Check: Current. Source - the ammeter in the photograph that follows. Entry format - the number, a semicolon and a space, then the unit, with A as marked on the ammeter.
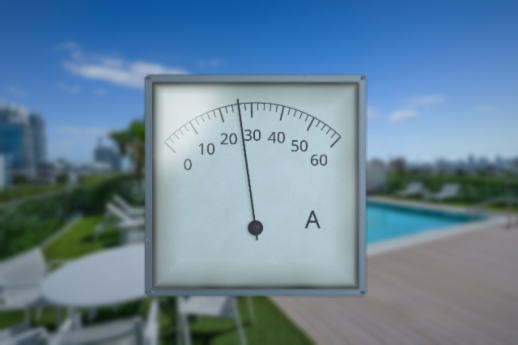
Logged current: 26; A
